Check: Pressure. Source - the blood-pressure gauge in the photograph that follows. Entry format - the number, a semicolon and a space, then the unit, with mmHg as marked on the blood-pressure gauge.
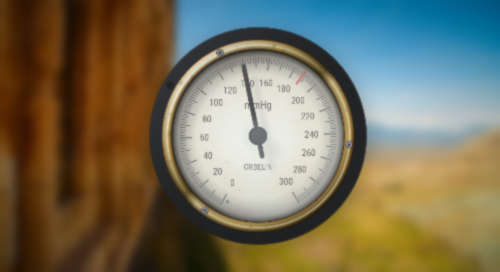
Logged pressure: 140; mmHg
